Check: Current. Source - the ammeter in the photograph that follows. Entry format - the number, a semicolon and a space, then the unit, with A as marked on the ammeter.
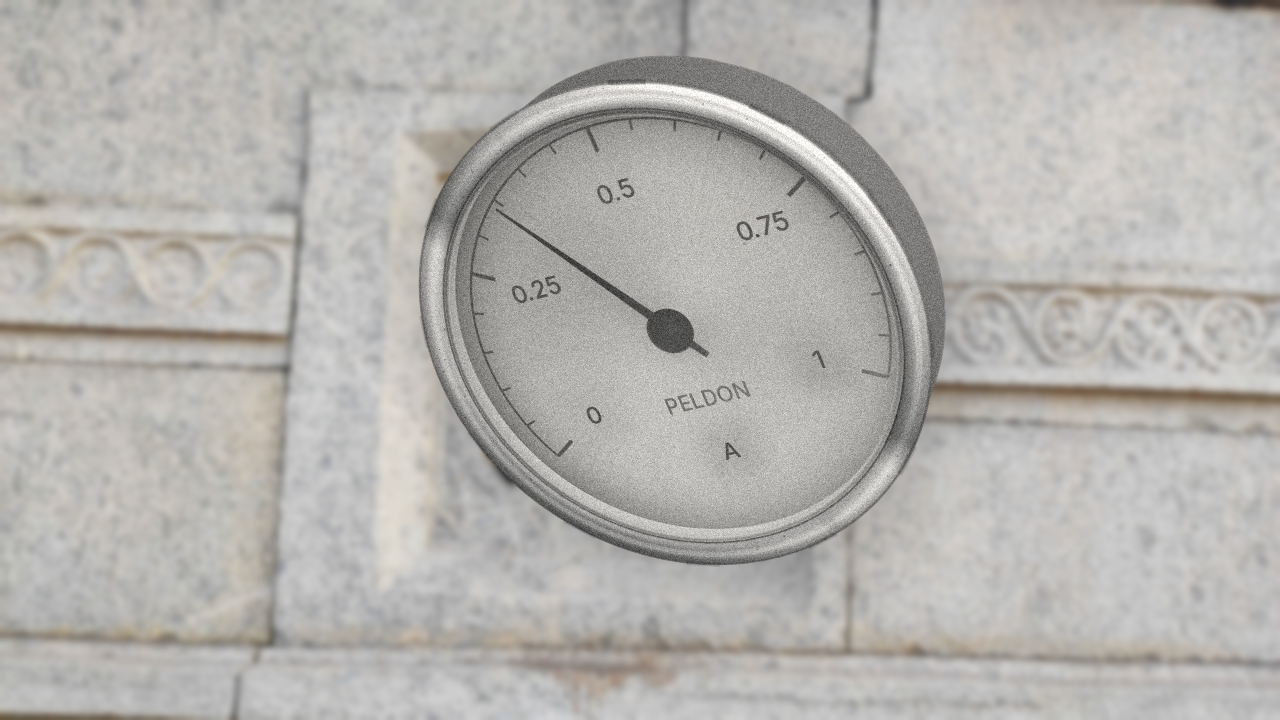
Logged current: 0.35; A
